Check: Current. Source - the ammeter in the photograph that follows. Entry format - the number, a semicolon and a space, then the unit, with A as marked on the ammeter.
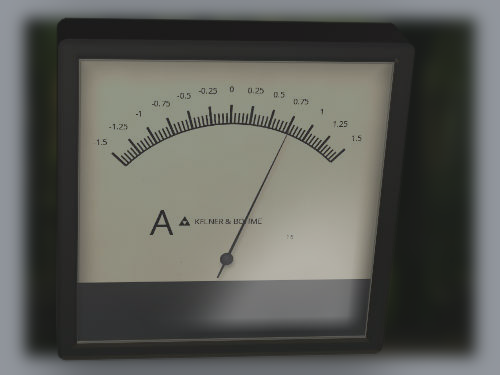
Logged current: 0.75; A
